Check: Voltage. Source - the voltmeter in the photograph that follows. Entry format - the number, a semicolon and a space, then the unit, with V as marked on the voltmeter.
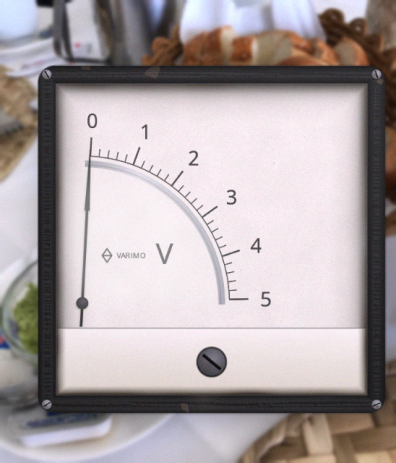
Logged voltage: 0; V
